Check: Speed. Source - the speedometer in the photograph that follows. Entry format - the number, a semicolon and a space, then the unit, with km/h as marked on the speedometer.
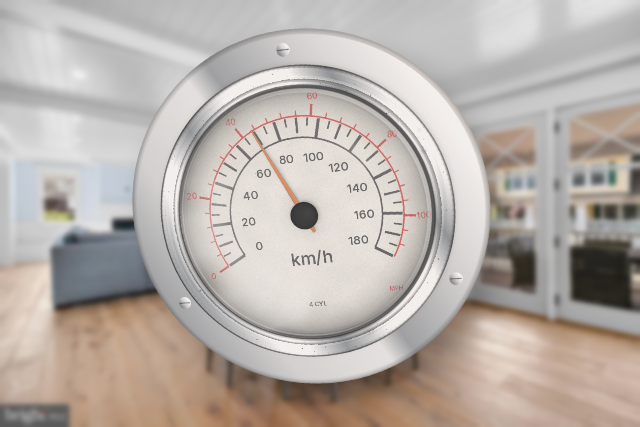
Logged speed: 70; km/h
